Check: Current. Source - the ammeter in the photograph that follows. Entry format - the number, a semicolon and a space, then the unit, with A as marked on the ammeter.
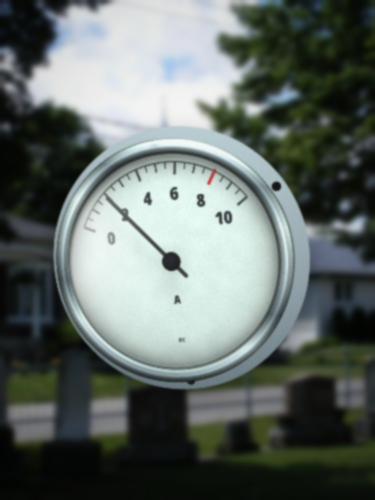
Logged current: 2; A
